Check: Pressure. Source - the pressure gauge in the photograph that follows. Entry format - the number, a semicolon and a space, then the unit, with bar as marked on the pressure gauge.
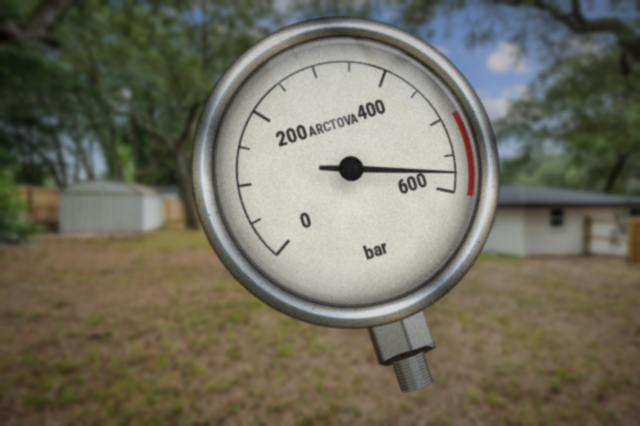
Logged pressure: 575; bar
